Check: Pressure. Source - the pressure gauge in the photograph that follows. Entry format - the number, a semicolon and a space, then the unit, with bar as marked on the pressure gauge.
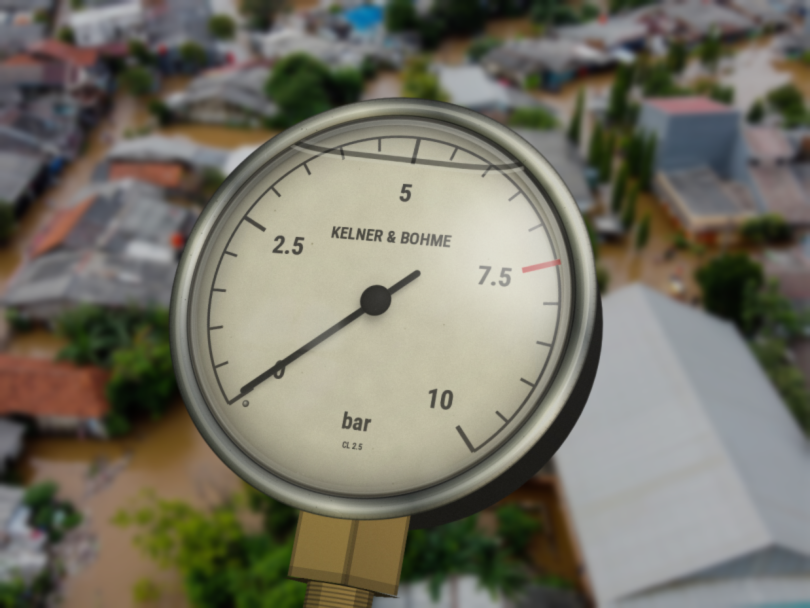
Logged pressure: 0; bar
